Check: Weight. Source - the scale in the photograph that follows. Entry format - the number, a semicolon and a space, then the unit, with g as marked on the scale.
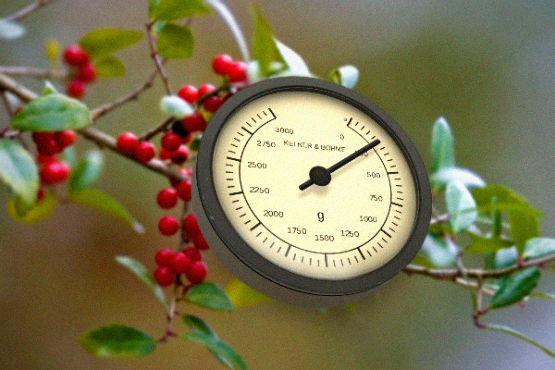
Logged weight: 250; g
